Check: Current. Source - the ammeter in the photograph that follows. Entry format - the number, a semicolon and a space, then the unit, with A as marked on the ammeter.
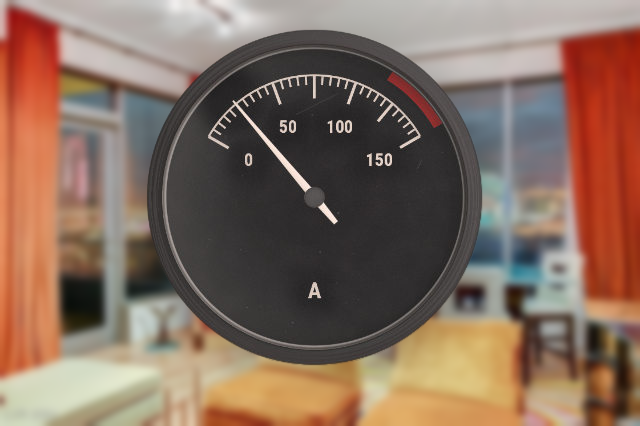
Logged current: 25; A
